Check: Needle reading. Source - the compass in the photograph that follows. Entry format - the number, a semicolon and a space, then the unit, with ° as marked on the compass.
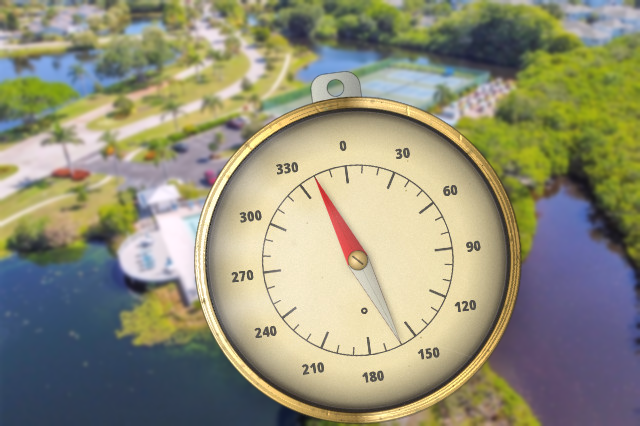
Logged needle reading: 340; °
